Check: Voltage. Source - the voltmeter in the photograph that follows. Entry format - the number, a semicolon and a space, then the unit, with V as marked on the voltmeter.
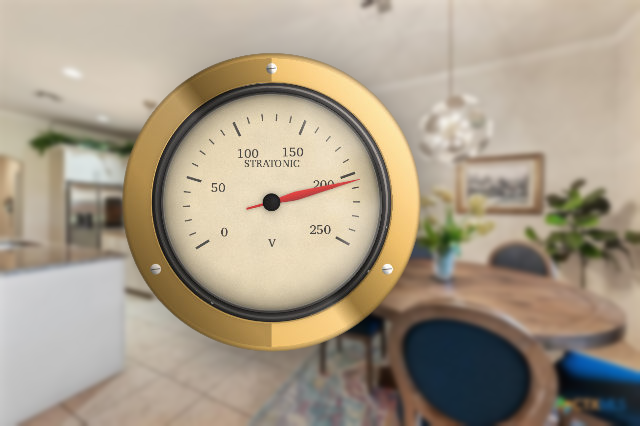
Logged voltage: 205; V
